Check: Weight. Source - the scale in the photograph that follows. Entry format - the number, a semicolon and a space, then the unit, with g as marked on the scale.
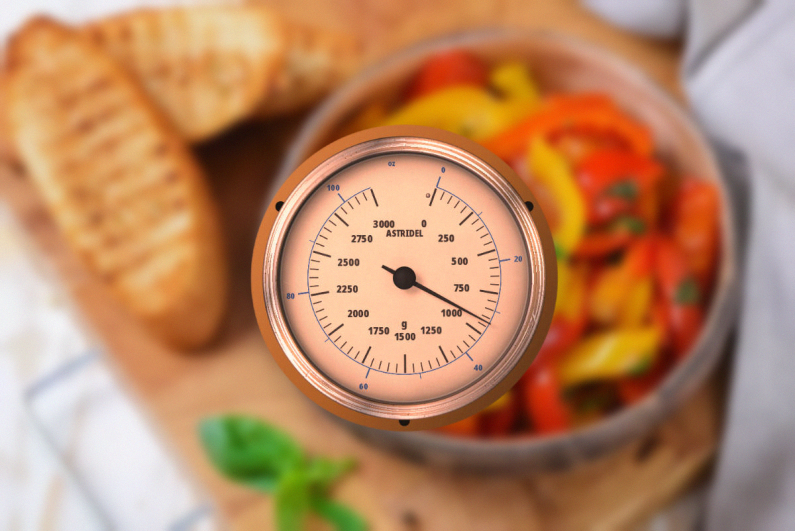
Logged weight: 925; g
